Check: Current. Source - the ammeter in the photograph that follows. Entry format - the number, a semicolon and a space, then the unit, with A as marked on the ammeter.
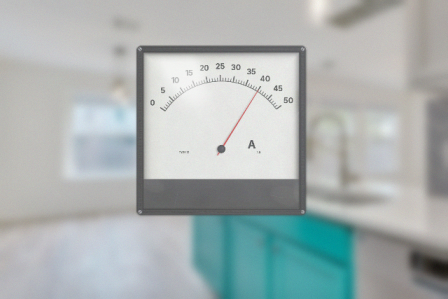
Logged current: 40; A
